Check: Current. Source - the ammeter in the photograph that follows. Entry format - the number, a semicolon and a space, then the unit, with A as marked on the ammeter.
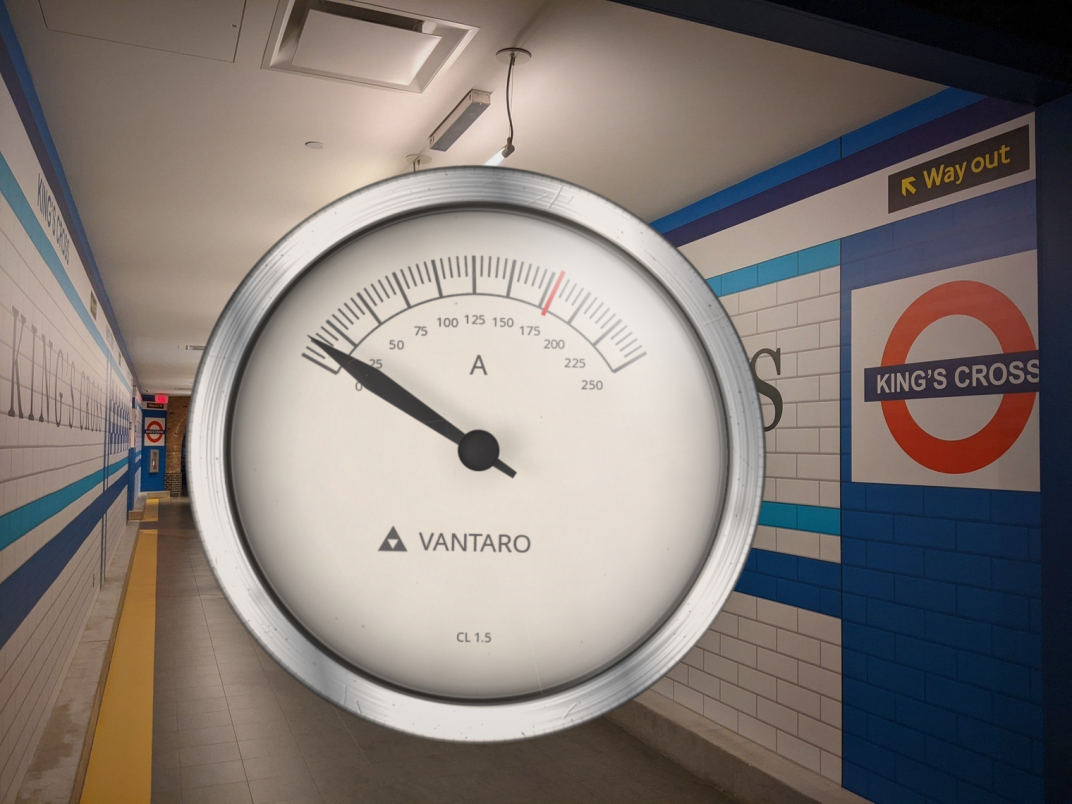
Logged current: 10; A
